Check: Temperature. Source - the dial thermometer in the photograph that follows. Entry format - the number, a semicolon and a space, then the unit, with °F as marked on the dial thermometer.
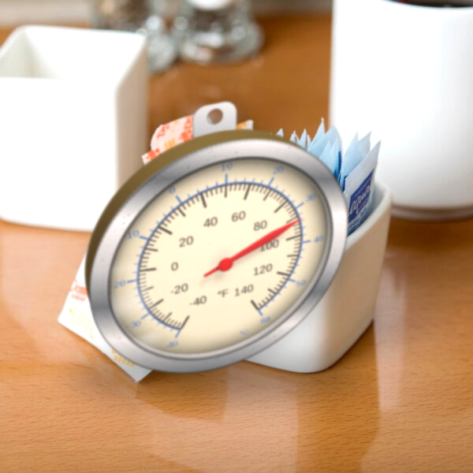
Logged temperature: 90; °F
